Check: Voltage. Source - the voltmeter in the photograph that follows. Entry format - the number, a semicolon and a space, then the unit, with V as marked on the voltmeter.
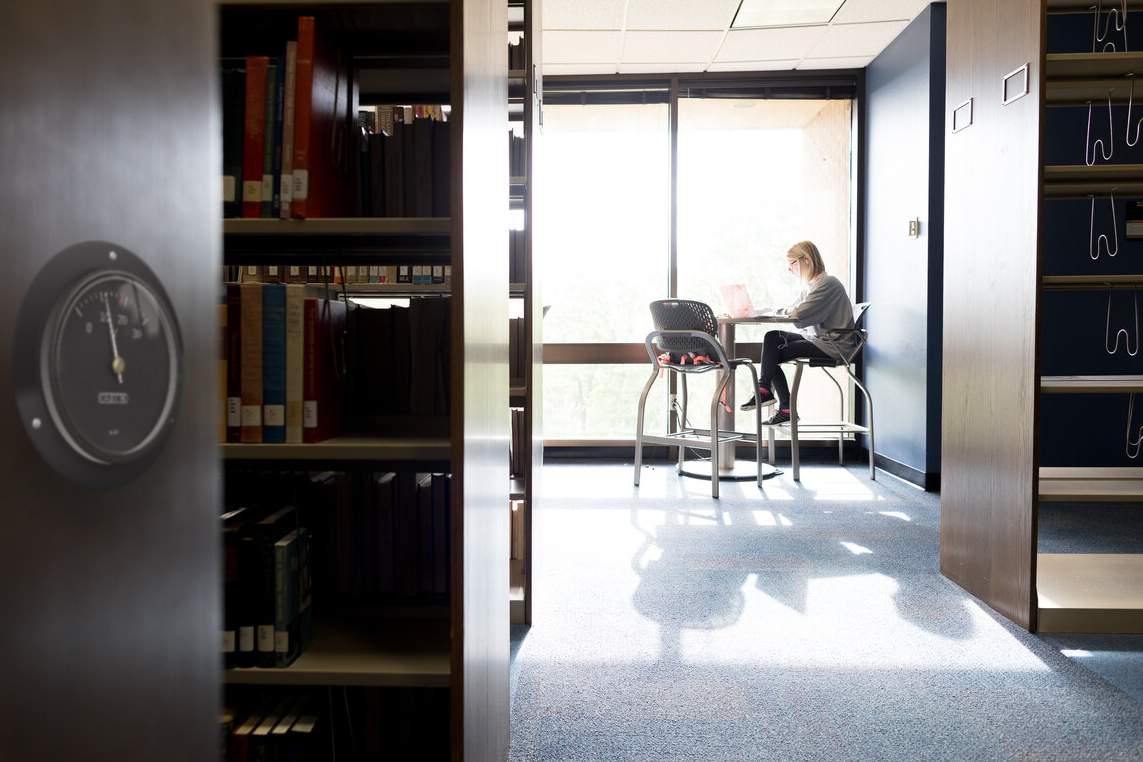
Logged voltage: 10; V
